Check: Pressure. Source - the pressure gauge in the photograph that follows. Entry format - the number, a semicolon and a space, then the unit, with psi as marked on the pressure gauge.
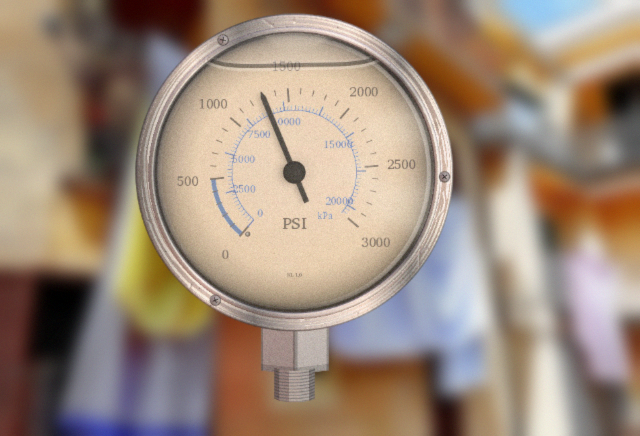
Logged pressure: 1300; psi
